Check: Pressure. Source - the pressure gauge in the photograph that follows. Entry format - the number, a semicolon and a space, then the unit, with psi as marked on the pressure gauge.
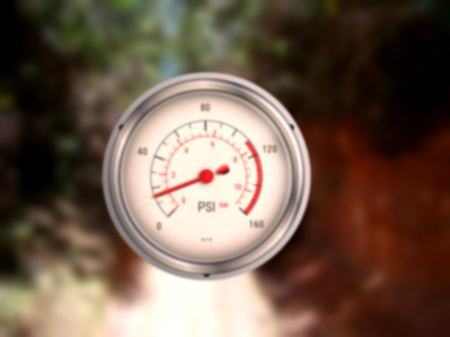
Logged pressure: 15; psi
